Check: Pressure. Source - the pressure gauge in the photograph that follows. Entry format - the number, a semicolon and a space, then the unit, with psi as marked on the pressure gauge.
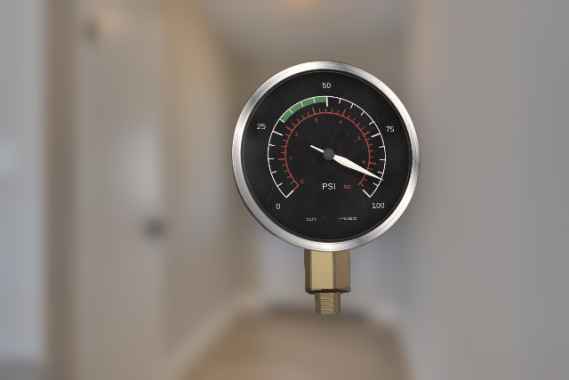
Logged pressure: 92.5; psi
